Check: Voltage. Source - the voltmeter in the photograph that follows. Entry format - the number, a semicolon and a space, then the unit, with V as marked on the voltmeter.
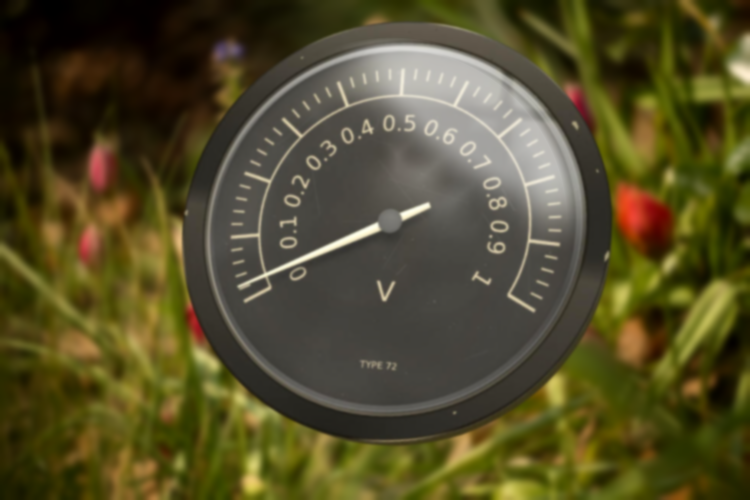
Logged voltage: 0.02; V
